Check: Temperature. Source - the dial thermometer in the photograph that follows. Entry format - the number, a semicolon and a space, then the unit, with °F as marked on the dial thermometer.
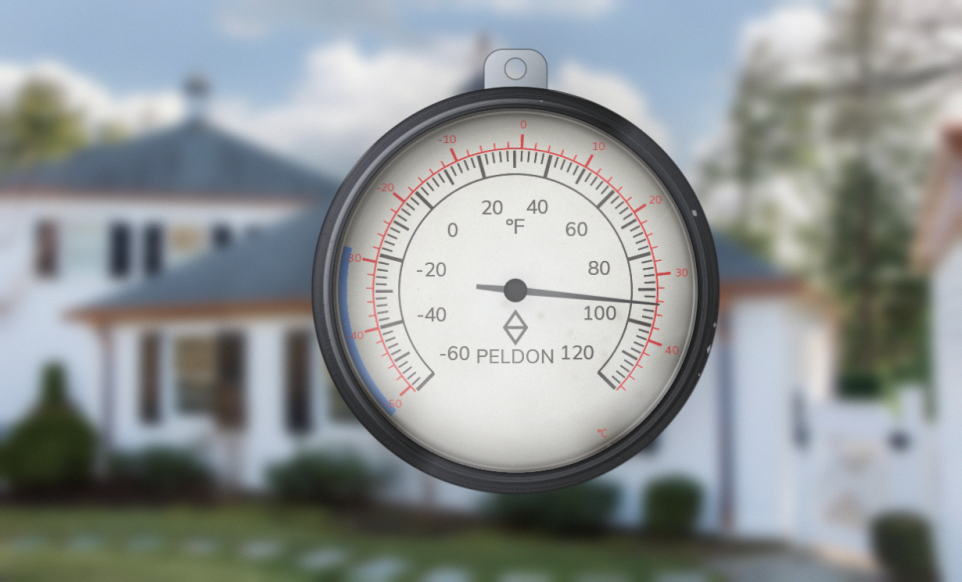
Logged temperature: 94; °F
